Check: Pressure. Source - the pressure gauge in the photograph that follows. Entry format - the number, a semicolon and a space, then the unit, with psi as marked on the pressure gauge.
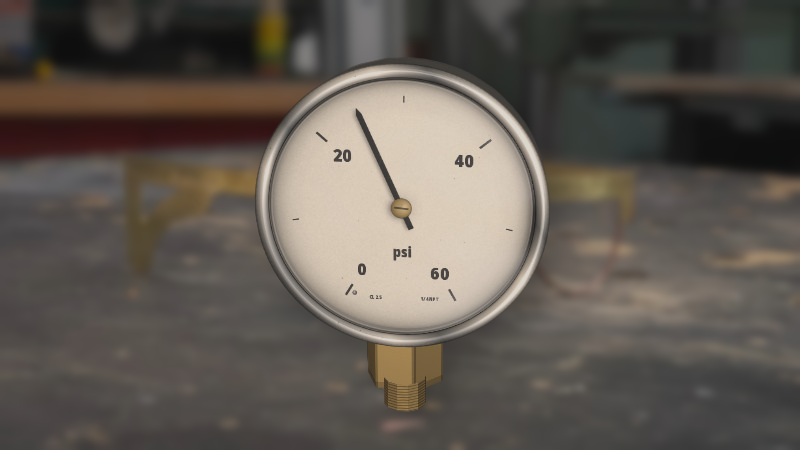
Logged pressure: 25; psi
